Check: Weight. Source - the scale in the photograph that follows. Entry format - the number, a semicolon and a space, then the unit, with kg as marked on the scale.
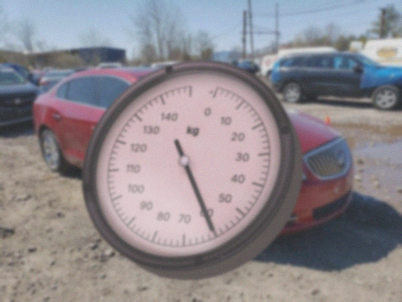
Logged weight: 60; kg
